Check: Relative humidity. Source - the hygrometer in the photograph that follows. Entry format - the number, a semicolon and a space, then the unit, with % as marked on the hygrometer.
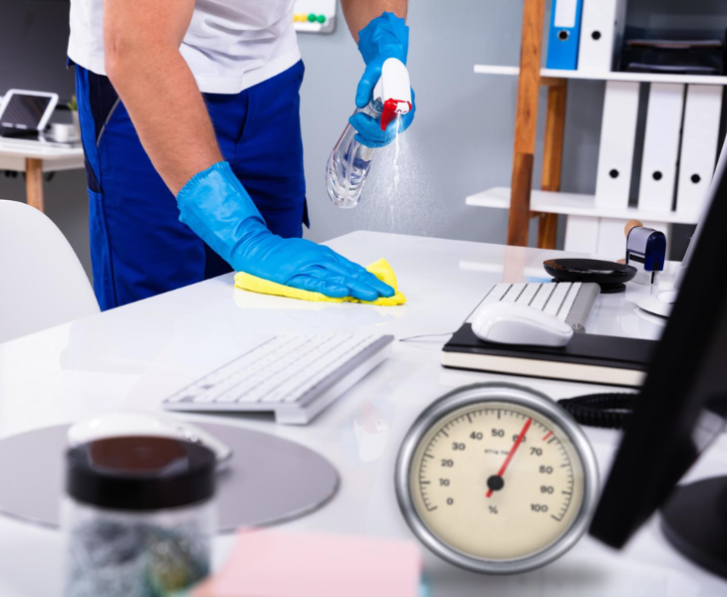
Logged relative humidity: 60; %
